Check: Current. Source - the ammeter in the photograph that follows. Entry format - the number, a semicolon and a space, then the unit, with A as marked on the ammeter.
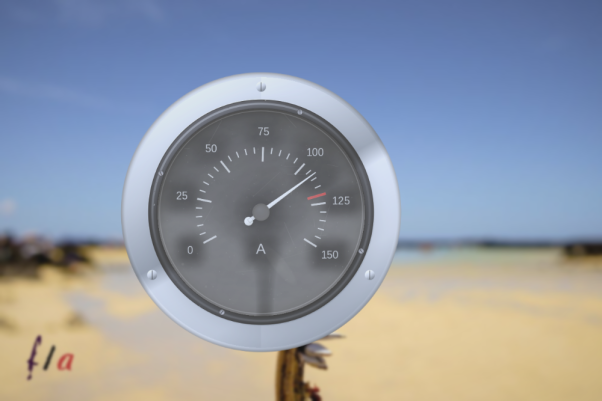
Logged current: 107.5; A
